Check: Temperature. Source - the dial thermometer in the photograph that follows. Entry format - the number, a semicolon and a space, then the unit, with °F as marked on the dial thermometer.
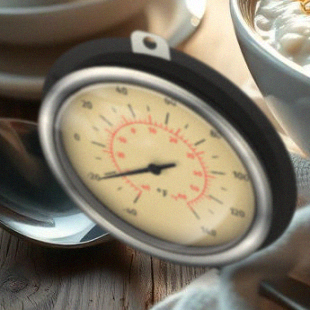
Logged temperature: -20; °F
